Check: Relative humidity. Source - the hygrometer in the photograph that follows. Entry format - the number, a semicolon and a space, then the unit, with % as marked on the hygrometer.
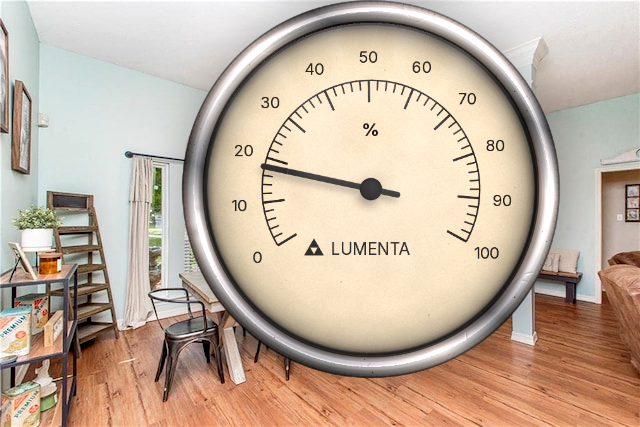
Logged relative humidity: 18; %
